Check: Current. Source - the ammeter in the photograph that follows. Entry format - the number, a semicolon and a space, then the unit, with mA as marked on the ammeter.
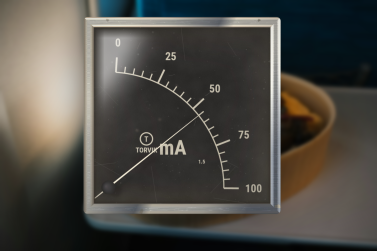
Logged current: 55; mA
